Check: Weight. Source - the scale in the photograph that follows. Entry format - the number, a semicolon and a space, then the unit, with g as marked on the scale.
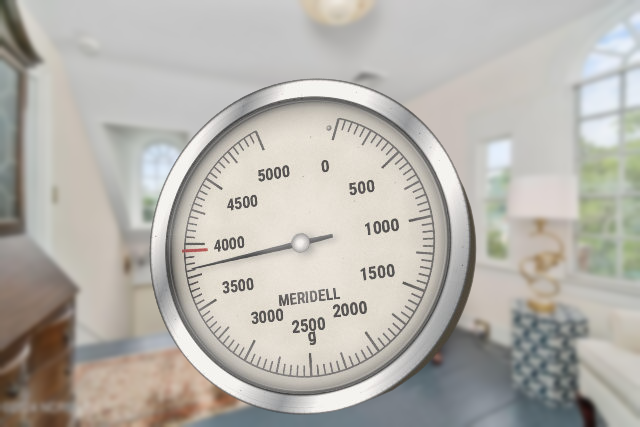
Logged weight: 3800; g
